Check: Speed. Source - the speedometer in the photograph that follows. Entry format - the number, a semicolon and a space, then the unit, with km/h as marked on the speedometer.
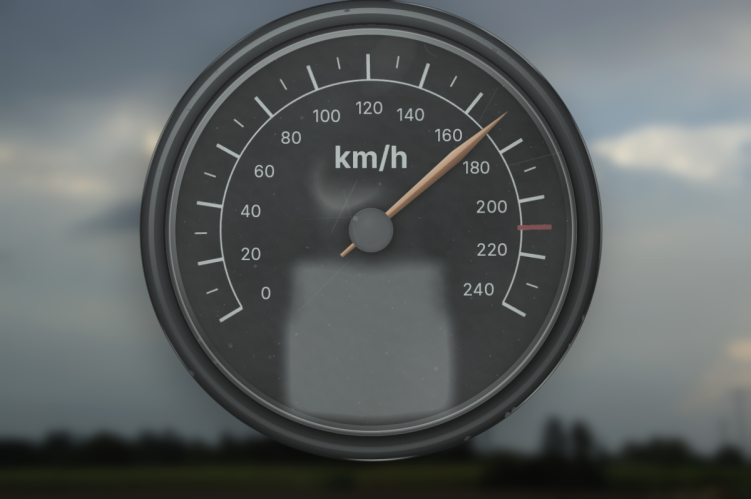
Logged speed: 170; km/h
